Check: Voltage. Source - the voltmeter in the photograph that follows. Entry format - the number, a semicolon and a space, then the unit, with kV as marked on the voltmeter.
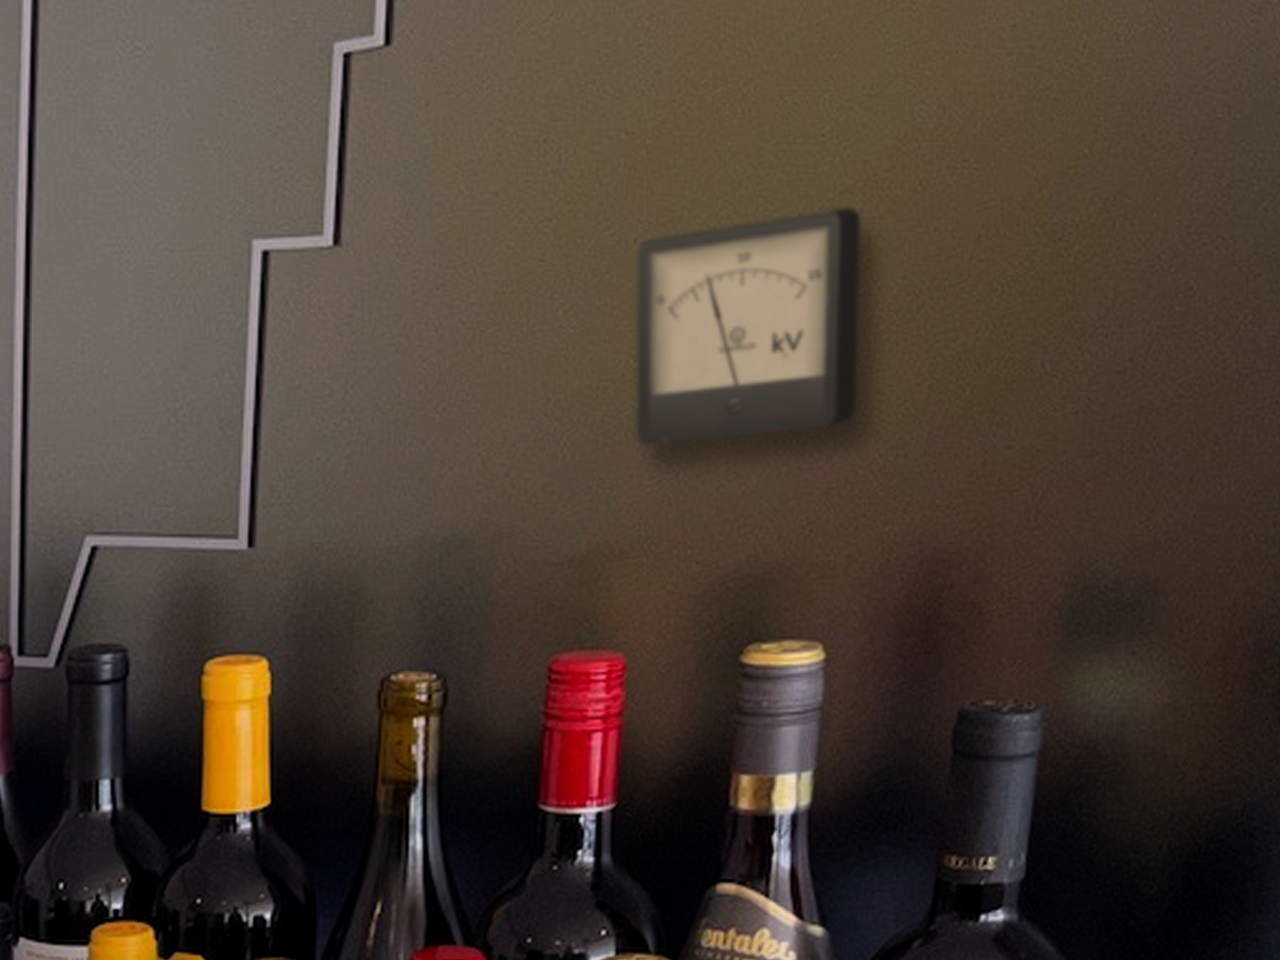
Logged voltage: 7; kV
